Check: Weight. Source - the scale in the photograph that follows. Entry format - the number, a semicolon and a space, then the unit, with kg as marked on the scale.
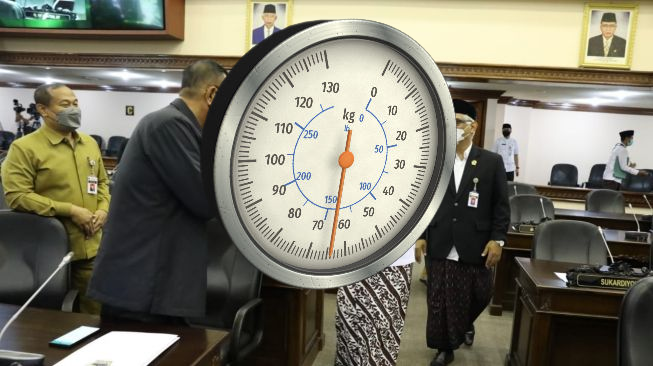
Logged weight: 65; kg
